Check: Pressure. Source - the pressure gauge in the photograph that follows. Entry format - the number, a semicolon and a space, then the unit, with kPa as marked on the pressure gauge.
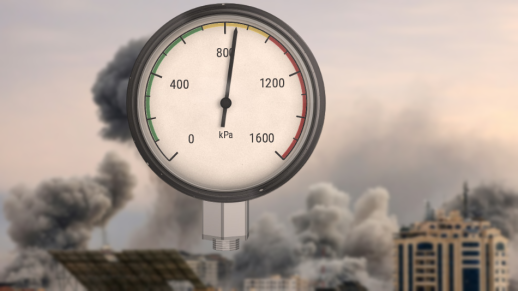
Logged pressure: 850; kPa
